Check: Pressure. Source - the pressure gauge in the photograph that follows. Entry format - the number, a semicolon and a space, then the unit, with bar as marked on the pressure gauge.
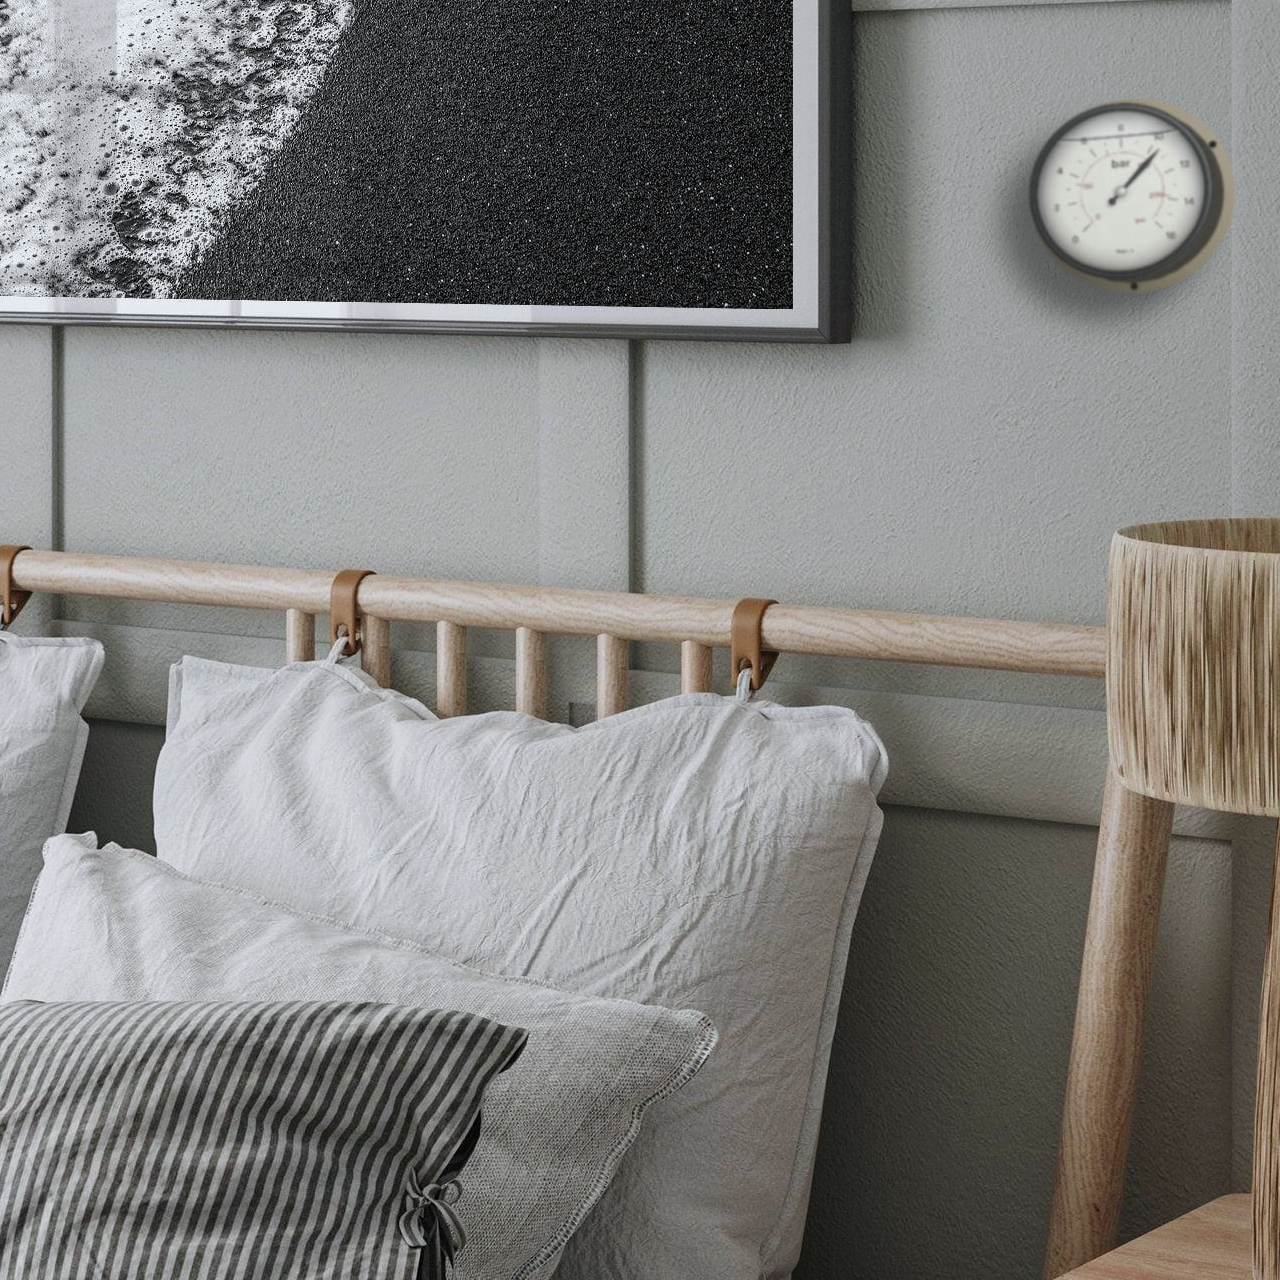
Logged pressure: 10.5; bar
